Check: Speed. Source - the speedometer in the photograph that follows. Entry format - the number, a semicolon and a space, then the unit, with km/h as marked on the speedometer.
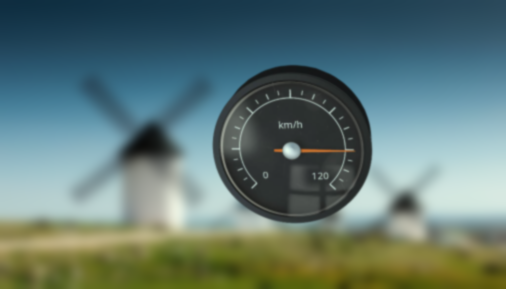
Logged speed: 100; km/h
